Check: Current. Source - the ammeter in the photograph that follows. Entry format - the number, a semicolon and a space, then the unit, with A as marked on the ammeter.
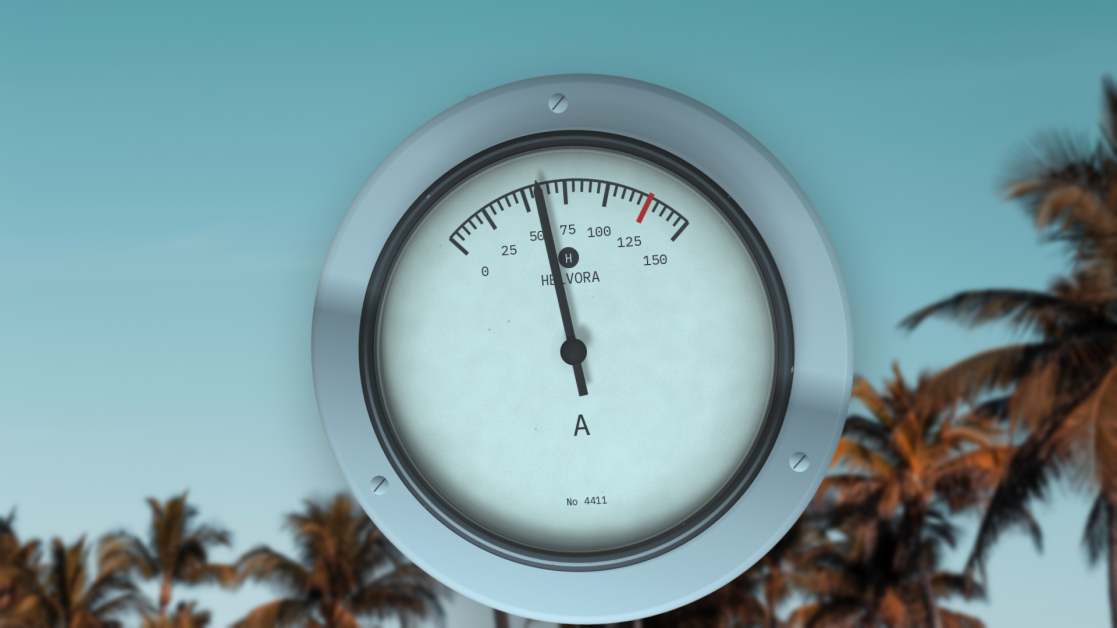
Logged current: 60; A
